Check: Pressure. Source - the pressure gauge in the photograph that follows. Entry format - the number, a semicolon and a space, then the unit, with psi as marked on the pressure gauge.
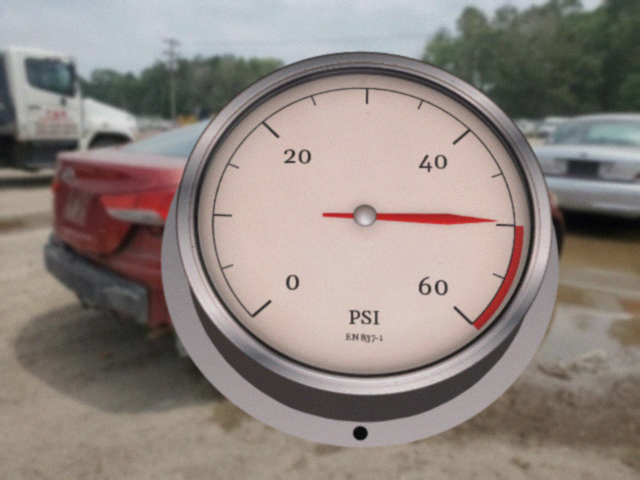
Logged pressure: 50; psi
